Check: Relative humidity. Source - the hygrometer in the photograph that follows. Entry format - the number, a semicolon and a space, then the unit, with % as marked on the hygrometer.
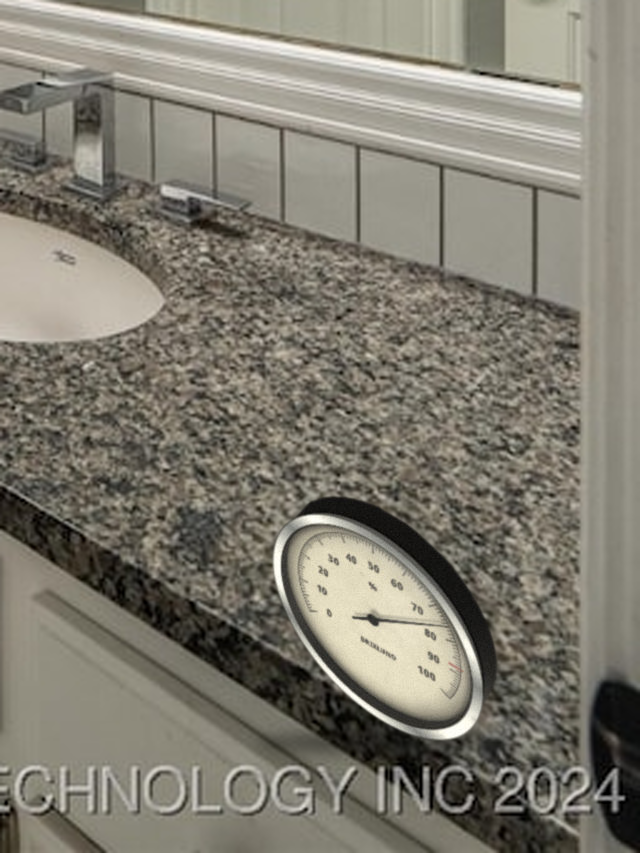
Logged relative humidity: 75; %
